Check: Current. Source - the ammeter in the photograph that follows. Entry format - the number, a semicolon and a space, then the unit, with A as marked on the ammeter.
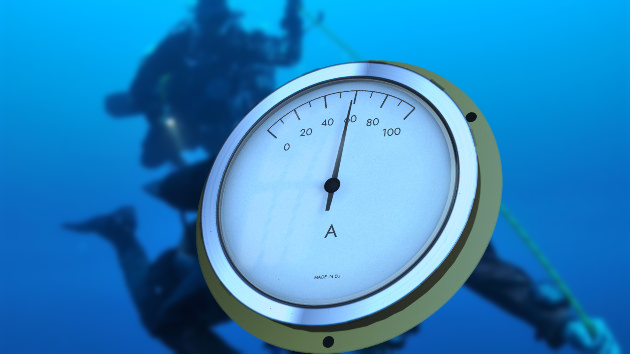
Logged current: 60; A
